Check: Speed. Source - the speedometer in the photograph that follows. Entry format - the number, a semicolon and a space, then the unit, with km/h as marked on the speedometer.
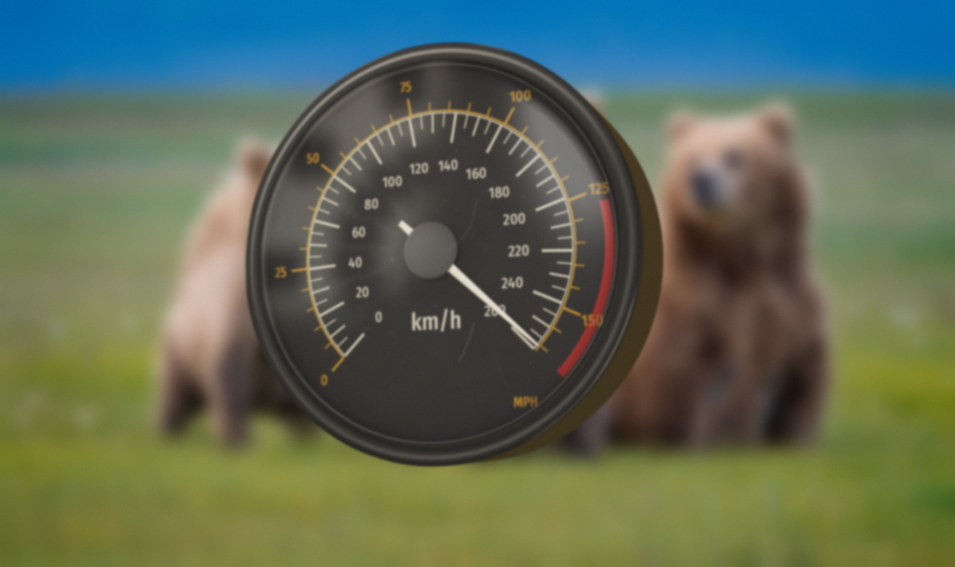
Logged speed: 257.5; km/h
